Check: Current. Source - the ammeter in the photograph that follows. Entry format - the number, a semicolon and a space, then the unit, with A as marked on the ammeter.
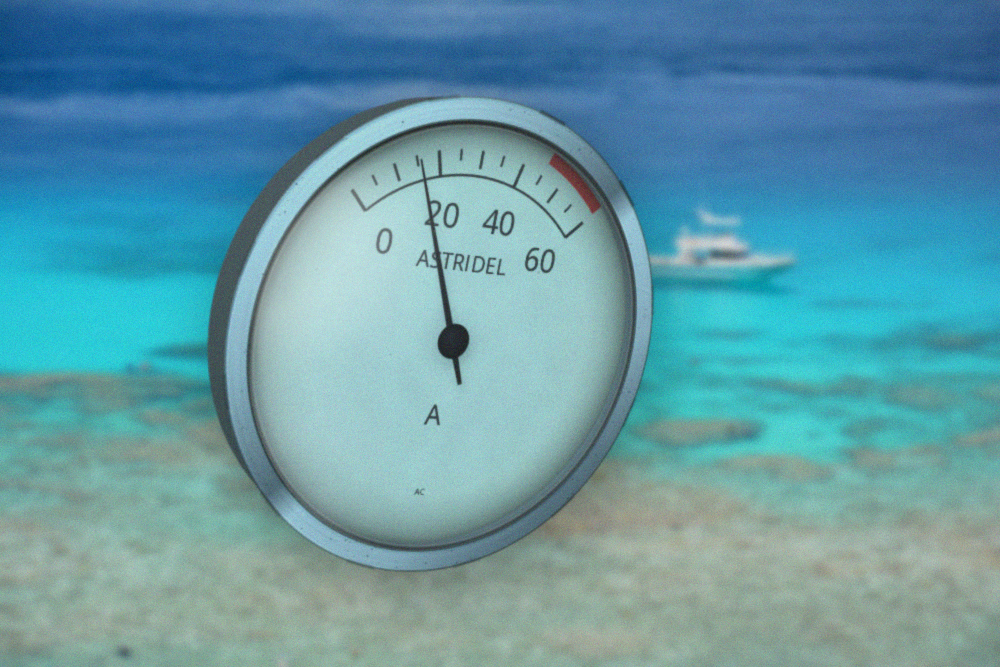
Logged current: 15; A
